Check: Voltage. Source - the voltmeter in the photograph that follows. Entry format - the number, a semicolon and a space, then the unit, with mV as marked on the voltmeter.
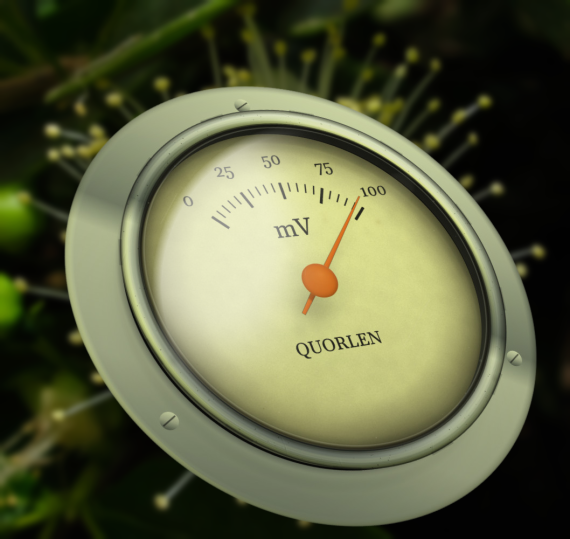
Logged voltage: 95; mV
